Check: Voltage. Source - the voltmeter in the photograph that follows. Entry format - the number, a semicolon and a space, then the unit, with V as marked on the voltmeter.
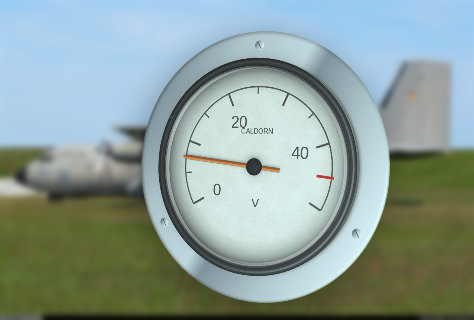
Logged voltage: 7.5; V
